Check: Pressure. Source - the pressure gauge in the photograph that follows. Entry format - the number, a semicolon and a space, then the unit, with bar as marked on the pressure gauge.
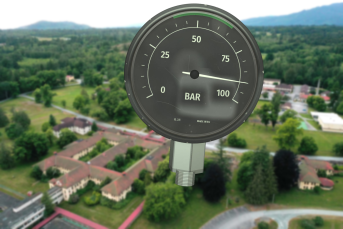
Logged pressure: 90; bar
